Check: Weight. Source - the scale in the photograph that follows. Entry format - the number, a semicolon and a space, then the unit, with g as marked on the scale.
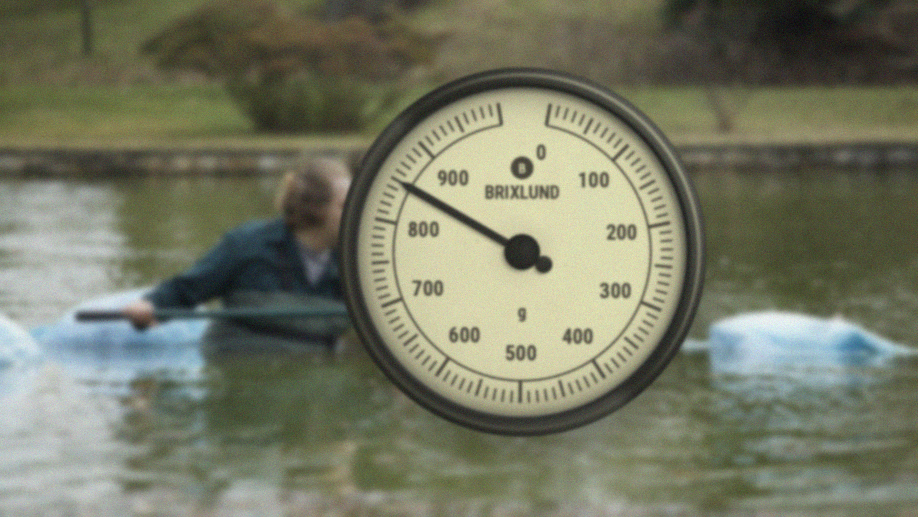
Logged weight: 850; g
